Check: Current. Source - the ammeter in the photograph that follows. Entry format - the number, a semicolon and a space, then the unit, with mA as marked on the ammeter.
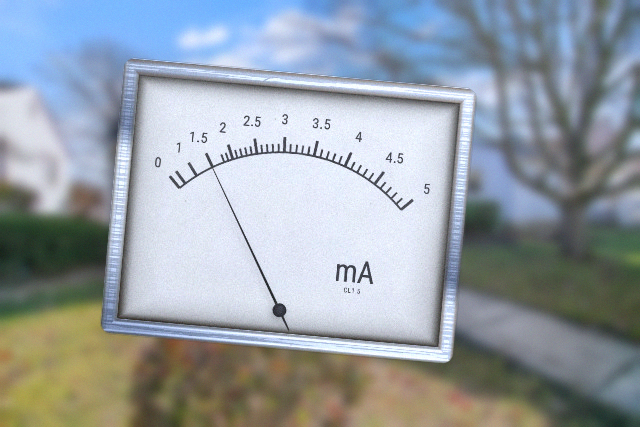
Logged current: 1.5; mA
